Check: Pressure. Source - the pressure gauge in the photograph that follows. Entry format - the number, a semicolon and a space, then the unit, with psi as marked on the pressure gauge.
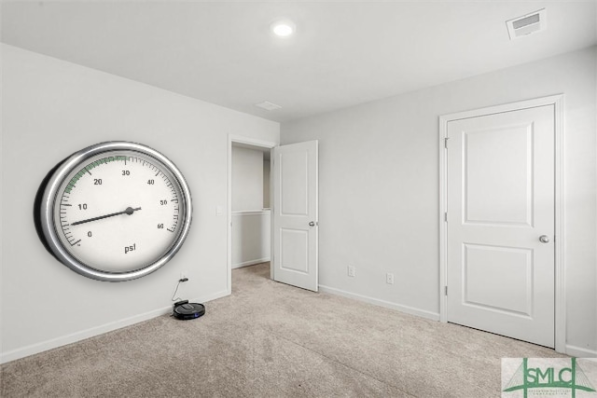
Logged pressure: 5; psi
